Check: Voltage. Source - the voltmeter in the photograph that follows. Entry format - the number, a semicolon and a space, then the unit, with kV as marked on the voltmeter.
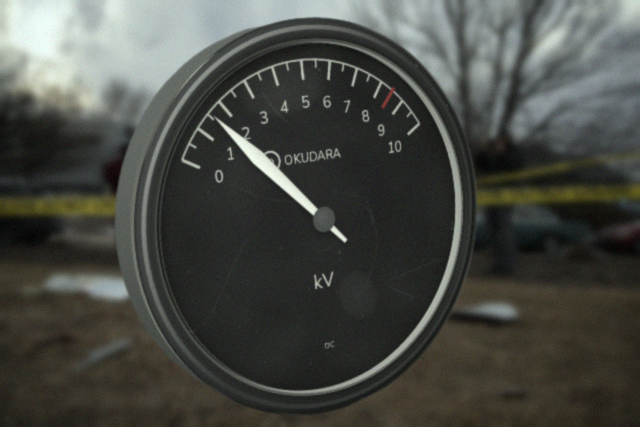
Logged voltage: 1.5; kV
